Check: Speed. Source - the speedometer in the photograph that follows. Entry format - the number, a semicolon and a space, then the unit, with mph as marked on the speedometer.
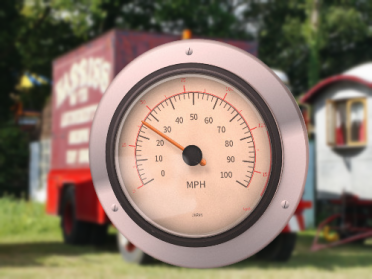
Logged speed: 26; mph
